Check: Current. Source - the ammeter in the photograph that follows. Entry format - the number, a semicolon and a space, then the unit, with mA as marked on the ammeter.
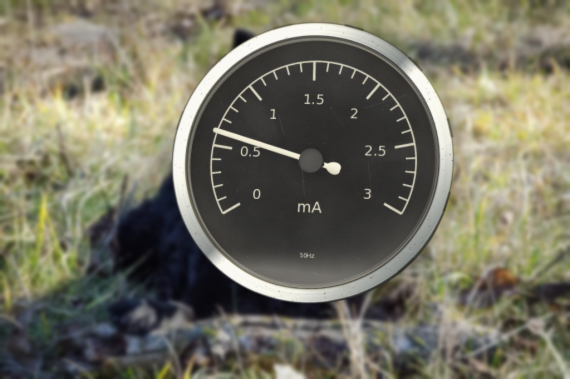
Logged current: 0.6; mA
